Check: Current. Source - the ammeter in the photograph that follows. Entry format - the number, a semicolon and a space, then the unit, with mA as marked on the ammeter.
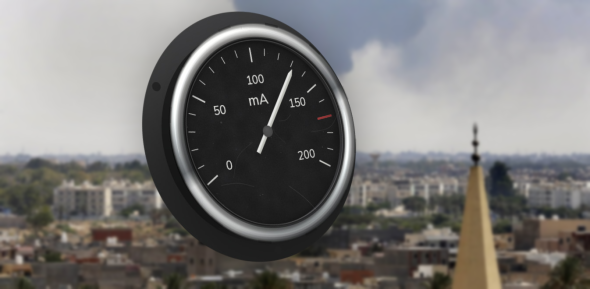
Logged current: 130; mA
